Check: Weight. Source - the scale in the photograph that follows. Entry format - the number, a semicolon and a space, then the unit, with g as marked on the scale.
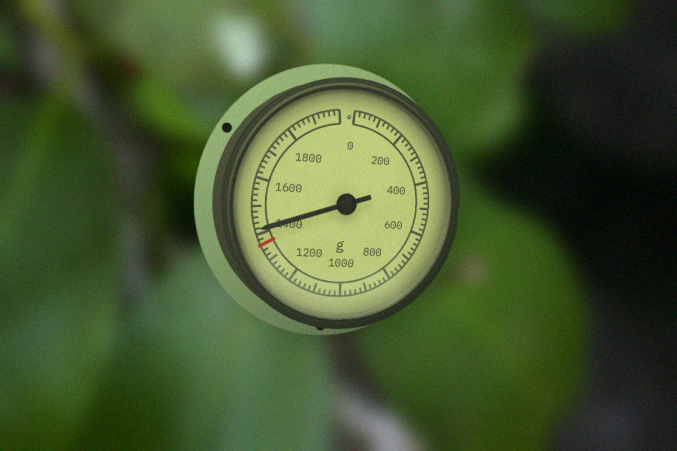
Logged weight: 1420; g
